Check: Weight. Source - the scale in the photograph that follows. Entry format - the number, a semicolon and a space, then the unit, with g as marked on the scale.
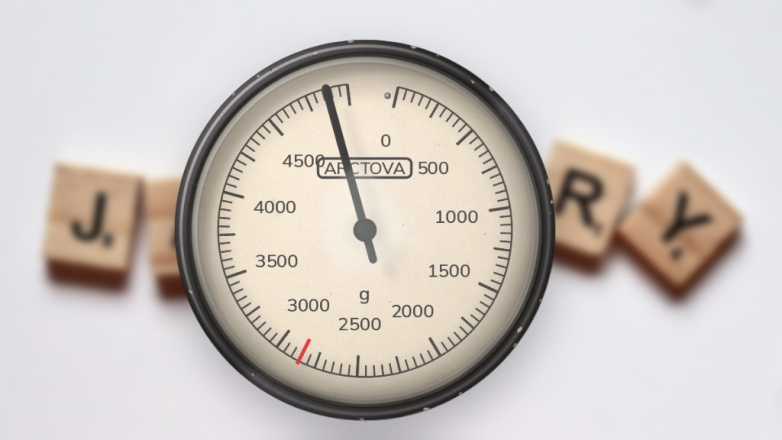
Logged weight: 4875; g
